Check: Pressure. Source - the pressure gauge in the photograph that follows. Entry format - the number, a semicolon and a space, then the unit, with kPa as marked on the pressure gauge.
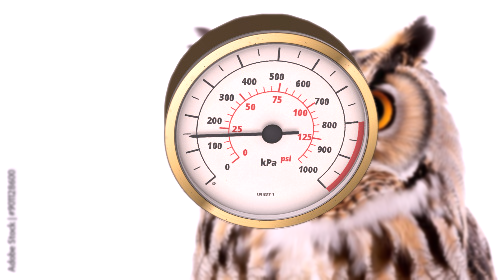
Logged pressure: 150; kPa
